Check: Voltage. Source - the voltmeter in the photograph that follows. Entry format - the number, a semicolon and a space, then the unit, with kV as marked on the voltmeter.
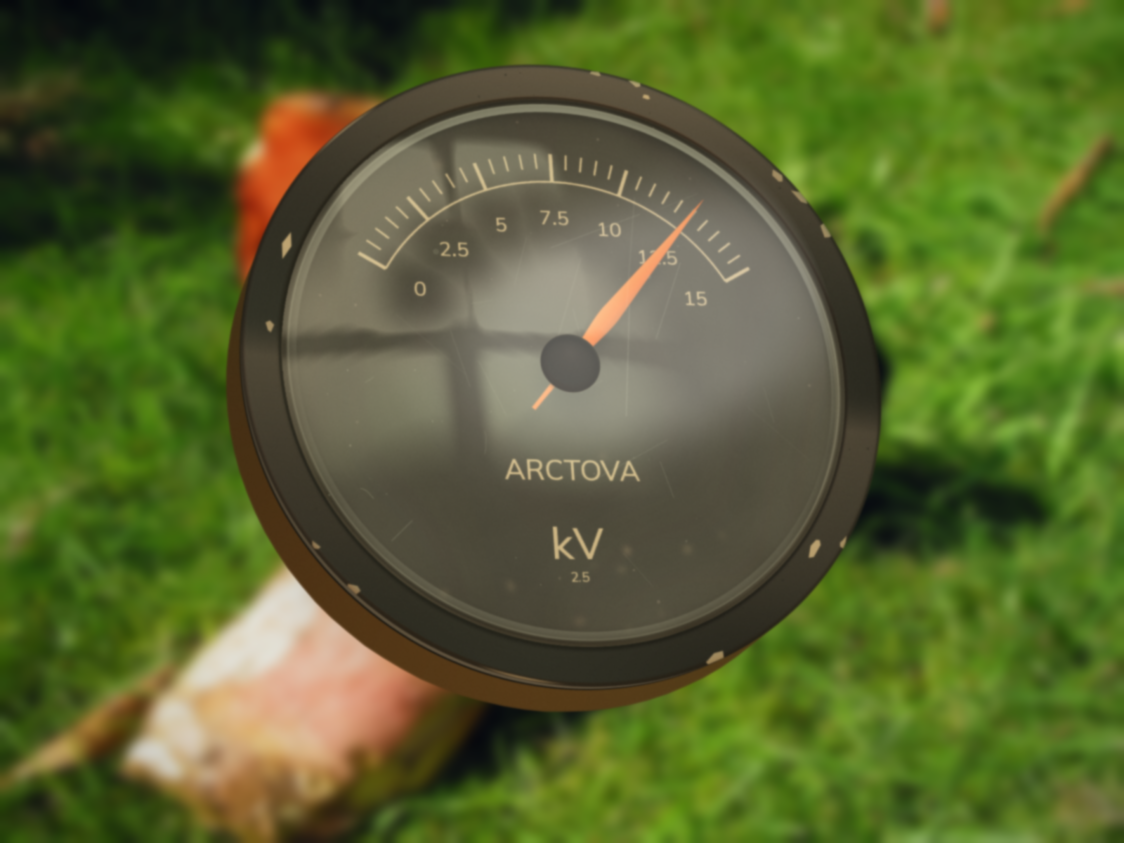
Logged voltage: 12.5; kV
